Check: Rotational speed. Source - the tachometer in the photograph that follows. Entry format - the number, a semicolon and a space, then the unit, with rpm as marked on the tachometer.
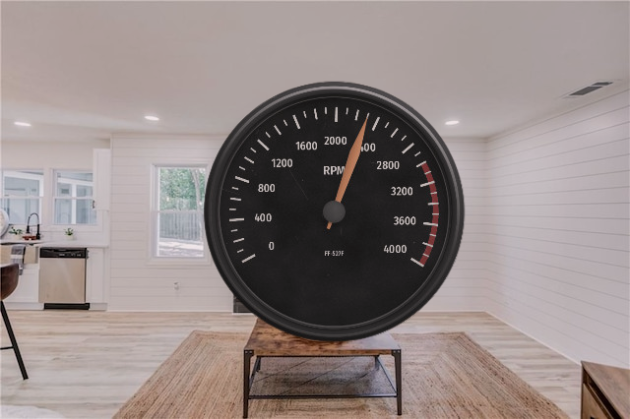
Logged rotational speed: 2300; rpm
